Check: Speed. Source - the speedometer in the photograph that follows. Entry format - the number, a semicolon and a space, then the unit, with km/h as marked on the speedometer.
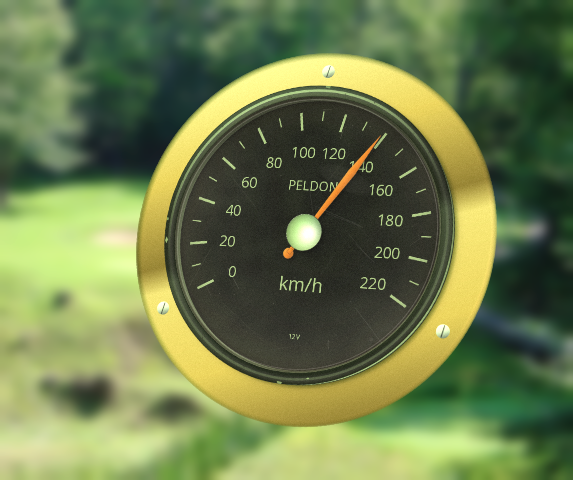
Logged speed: 140; km/h
